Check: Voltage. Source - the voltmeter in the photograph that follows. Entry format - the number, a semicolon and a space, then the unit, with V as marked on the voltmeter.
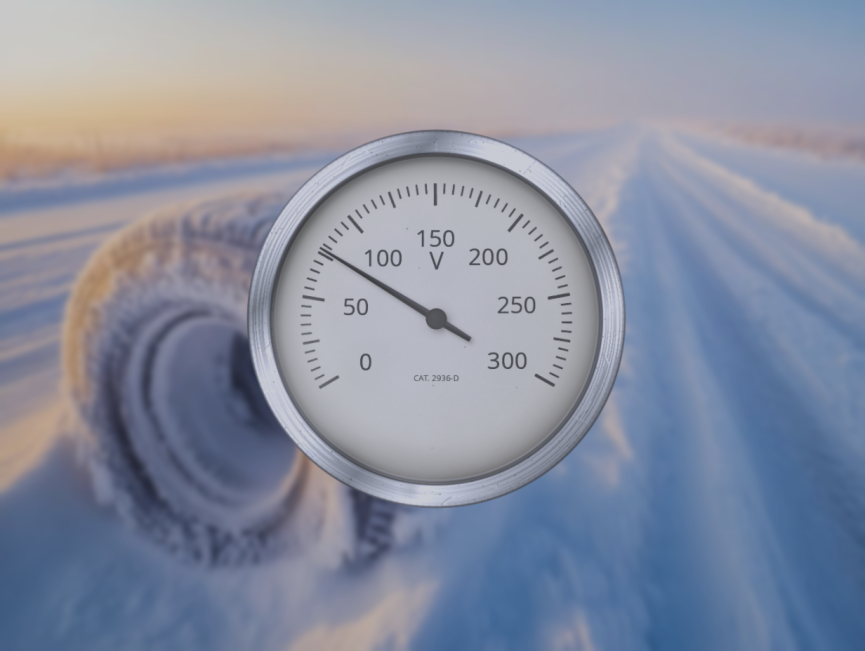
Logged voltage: 77.5; V
